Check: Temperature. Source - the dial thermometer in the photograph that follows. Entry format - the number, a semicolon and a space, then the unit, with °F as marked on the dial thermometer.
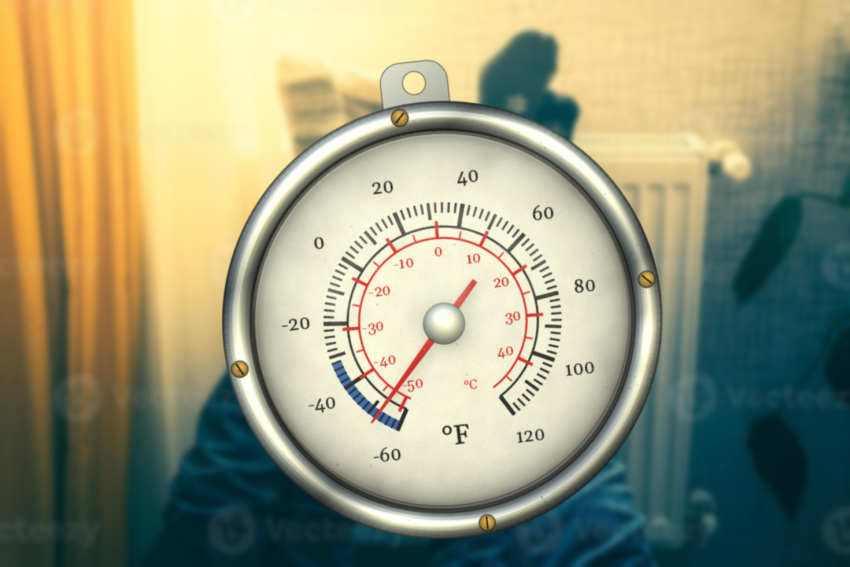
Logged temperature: -52; °F
